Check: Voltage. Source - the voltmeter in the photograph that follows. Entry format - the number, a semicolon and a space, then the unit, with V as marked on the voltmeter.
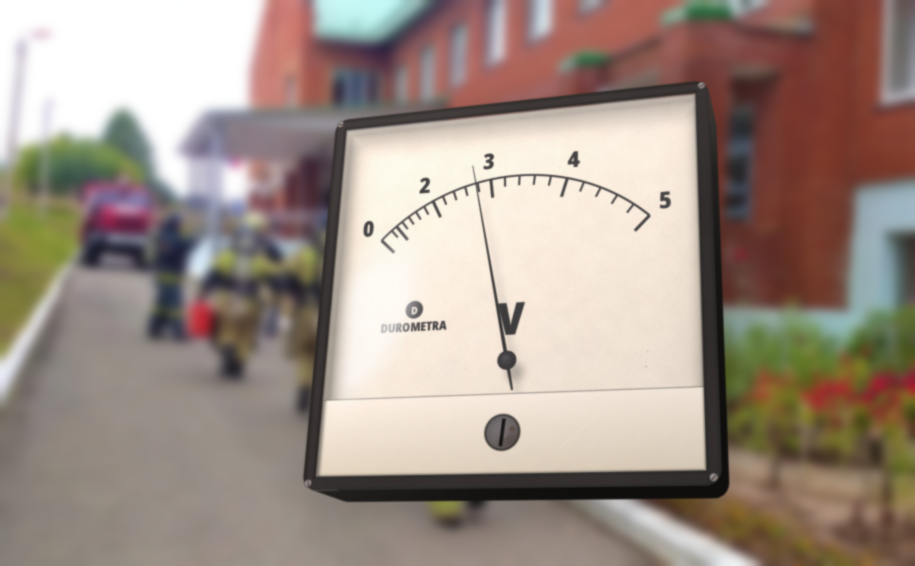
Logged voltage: 2.8; V
